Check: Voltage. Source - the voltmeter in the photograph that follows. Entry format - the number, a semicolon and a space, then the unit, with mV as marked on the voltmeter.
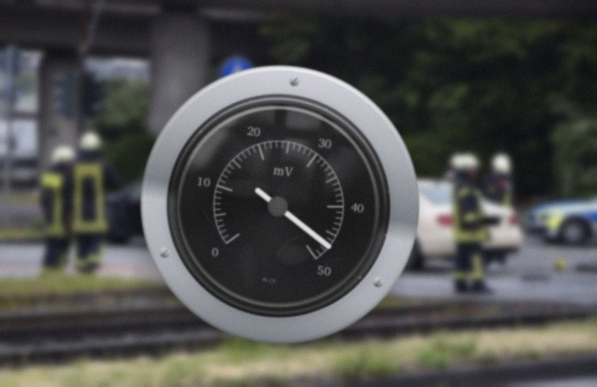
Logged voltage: 47; mV
